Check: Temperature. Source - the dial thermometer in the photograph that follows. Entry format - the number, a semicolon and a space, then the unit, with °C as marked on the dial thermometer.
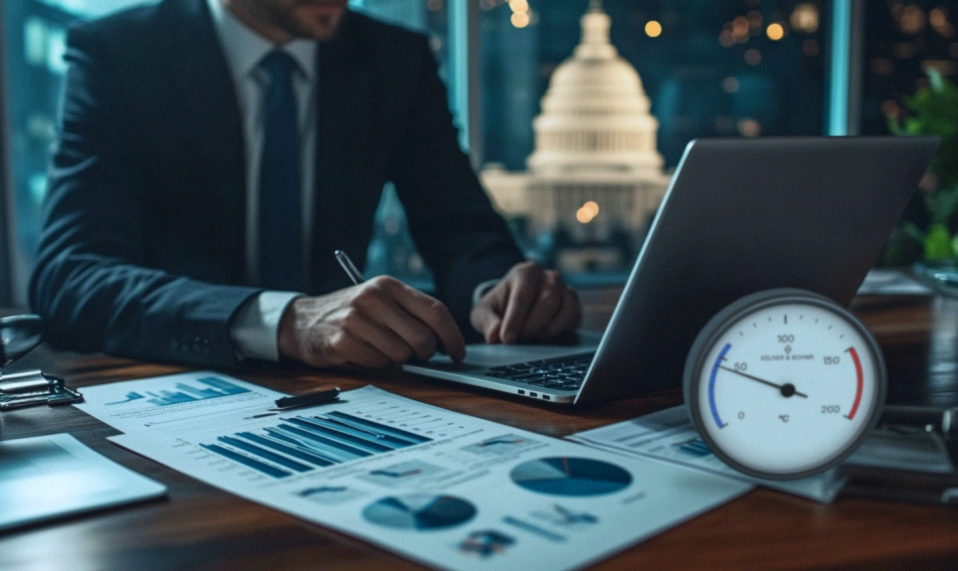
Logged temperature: 45; °C
